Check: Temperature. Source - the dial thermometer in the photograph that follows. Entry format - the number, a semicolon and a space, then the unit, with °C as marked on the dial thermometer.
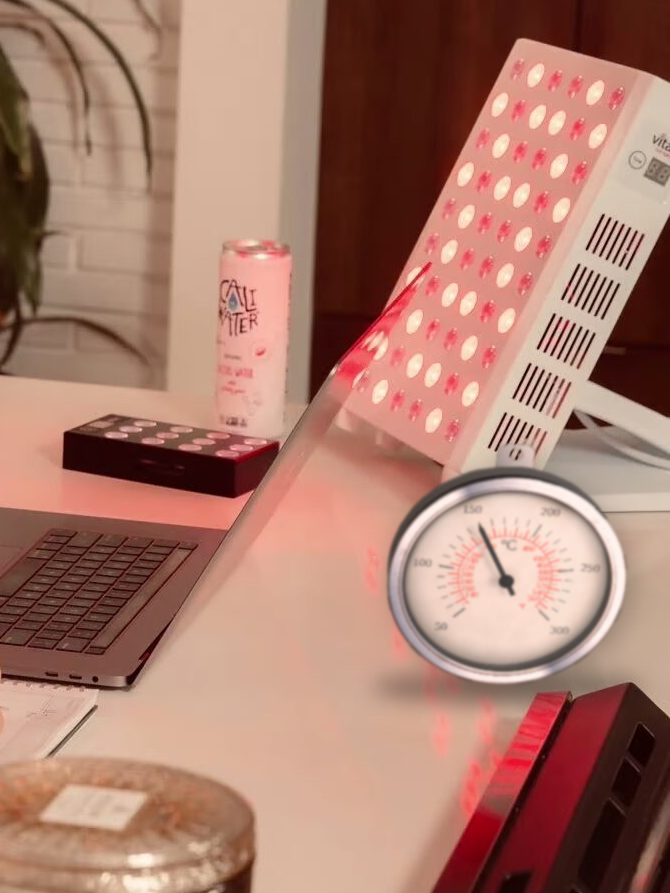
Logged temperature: 150; °C
